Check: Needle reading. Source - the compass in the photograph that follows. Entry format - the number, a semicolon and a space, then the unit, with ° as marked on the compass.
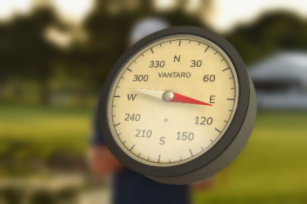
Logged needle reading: 100; °
